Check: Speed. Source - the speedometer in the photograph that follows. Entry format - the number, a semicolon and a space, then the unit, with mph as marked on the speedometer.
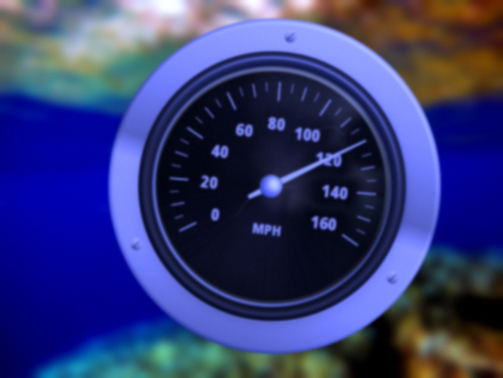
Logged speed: 120; mph
